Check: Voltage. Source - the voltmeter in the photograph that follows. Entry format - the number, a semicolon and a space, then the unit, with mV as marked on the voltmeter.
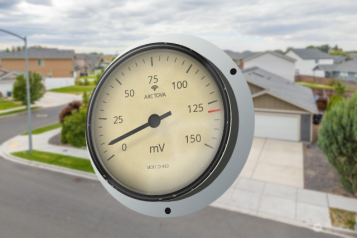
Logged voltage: 7.5; mV
